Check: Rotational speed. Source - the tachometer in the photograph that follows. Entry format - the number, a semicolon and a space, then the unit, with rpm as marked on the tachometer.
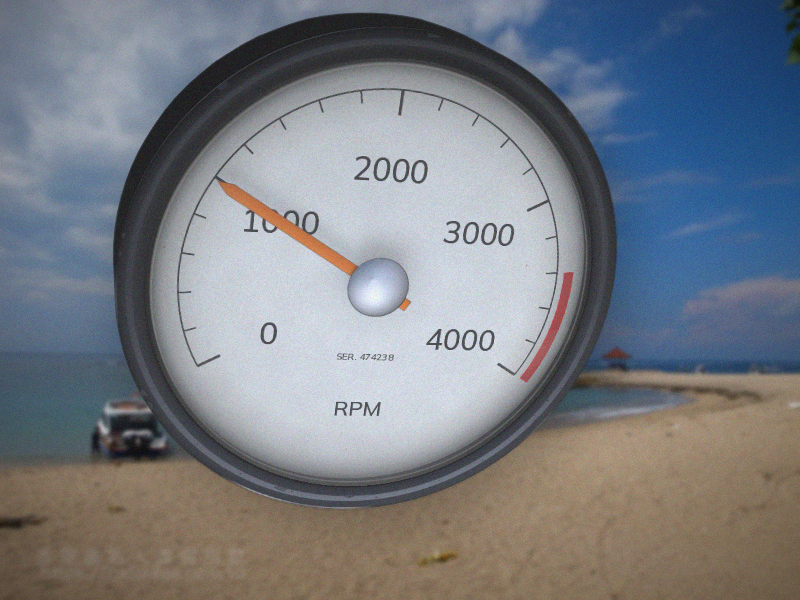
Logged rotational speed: 1000; rpm
